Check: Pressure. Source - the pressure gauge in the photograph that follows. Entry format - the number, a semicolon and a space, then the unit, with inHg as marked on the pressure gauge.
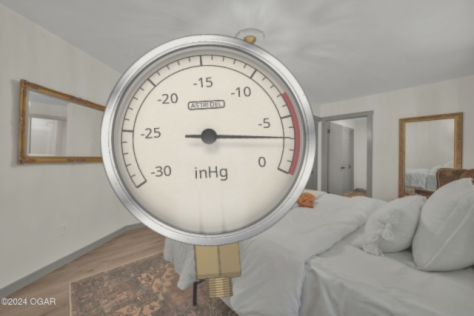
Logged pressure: -3; inHg
